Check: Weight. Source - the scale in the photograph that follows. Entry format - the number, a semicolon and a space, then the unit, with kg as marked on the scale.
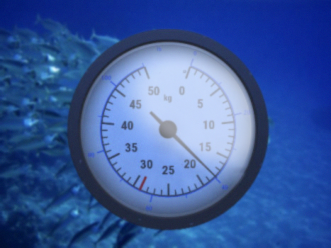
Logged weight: 18; kg
